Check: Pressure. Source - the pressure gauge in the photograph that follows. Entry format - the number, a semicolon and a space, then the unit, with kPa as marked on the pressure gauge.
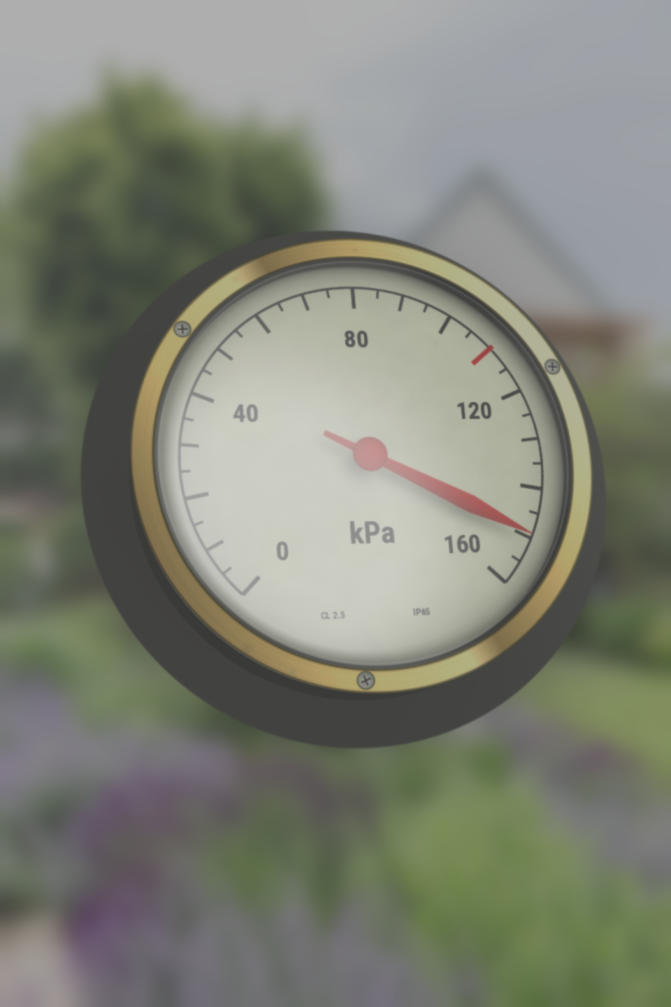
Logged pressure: 150; kPa
